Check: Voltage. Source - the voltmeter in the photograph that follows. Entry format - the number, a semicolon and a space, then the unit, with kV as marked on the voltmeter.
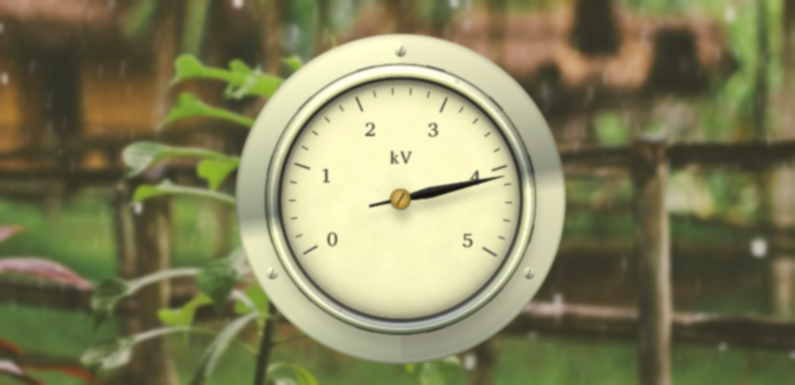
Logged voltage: 4.1; kV
